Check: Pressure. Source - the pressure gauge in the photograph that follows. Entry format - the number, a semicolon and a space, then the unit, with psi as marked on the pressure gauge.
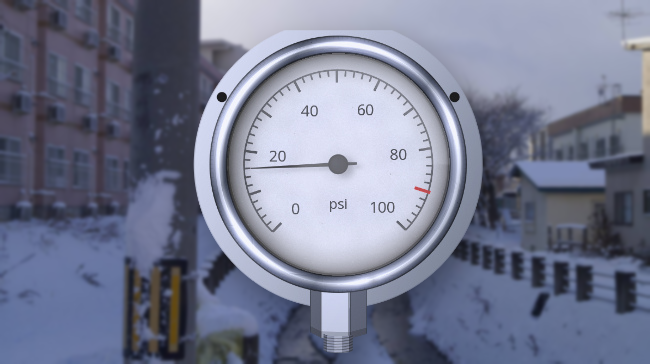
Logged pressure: 16; psi
